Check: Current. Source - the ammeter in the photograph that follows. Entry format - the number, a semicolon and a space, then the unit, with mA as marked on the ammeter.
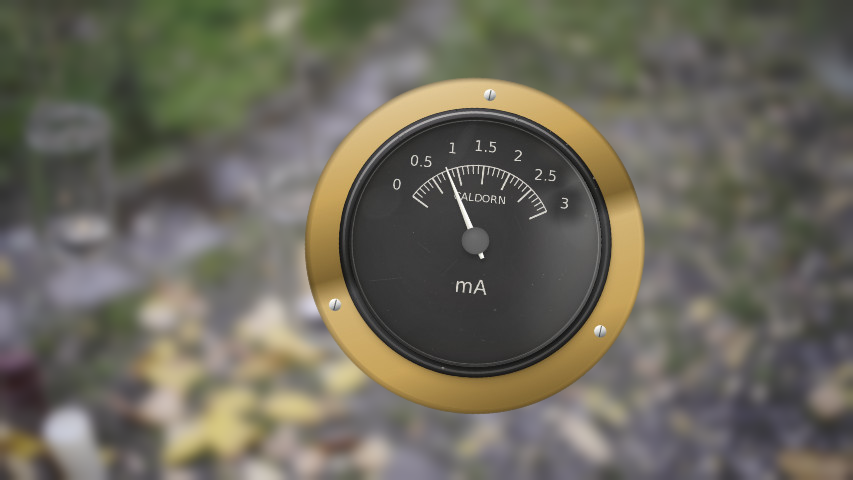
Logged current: 0.8; mA
